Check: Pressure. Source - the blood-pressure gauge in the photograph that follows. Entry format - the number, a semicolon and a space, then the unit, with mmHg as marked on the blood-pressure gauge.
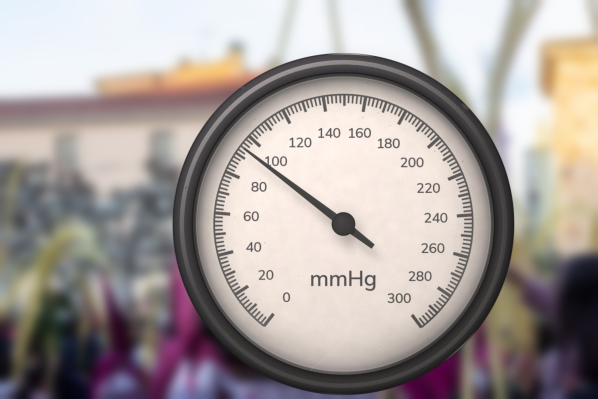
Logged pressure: 94; mmHg
